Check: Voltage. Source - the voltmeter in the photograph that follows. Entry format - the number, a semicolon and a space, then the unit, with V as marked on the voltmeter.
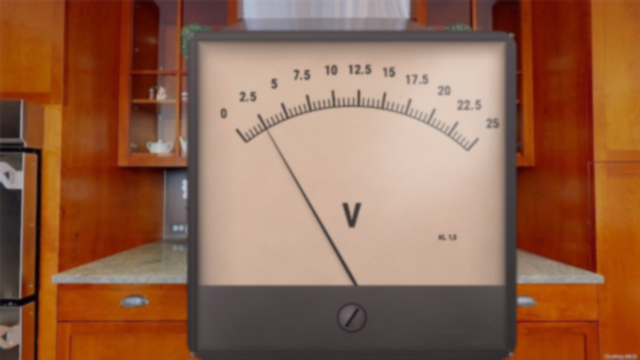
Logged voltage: 2.5; V
